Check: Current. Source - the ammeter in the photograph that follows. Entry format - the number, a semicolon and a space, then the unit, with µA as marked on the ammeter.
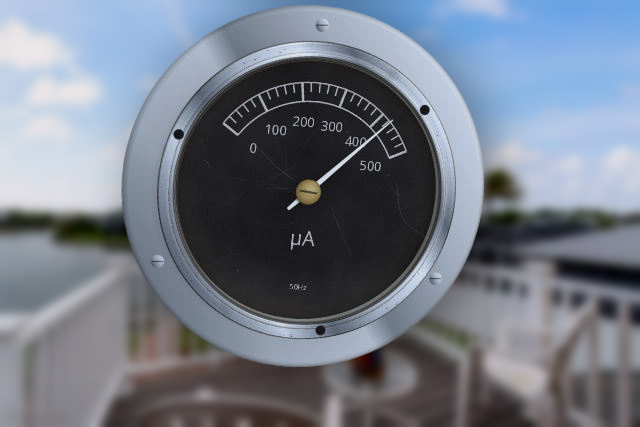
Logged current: 420; µA
